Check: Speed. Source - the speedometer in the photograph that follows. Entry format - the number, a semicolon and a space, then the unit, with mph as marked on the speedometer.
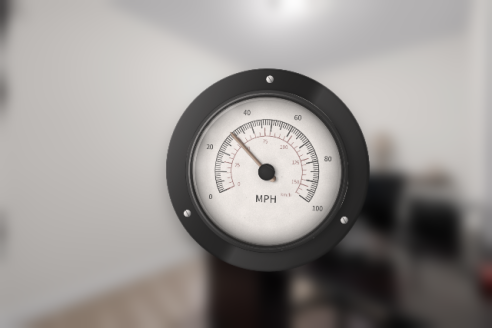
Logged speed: 30; mph
